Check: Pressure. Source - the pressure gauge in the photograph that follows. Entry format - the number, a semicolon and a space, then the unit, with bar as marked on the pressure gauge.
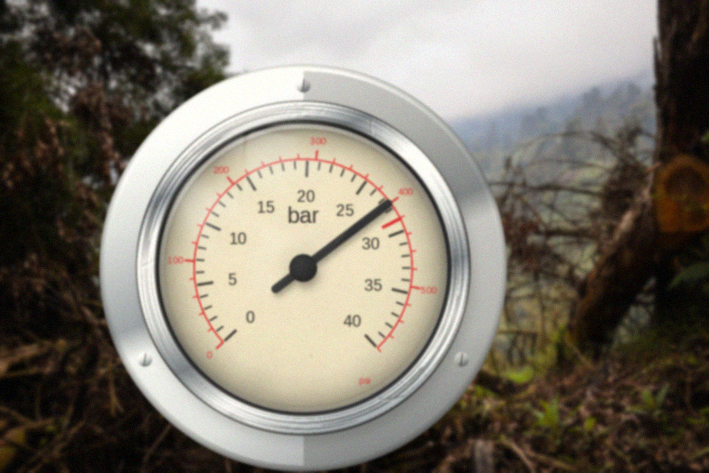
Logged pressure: 27.5; bar
